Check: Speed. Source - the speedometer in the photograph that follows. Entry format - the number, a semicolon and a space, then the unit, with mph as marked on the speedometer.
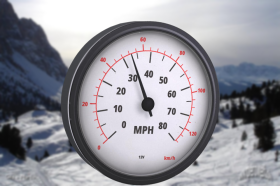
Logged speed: 32.5; mph
